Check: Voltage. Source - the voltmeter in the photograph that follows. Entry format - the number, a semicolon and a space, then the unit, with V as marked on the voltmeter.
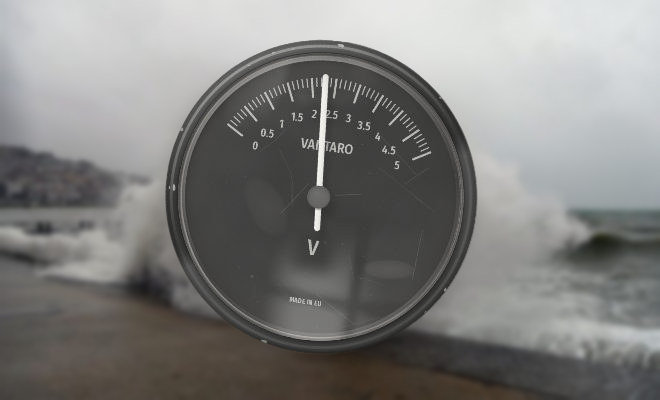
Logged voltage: 2.3; V
